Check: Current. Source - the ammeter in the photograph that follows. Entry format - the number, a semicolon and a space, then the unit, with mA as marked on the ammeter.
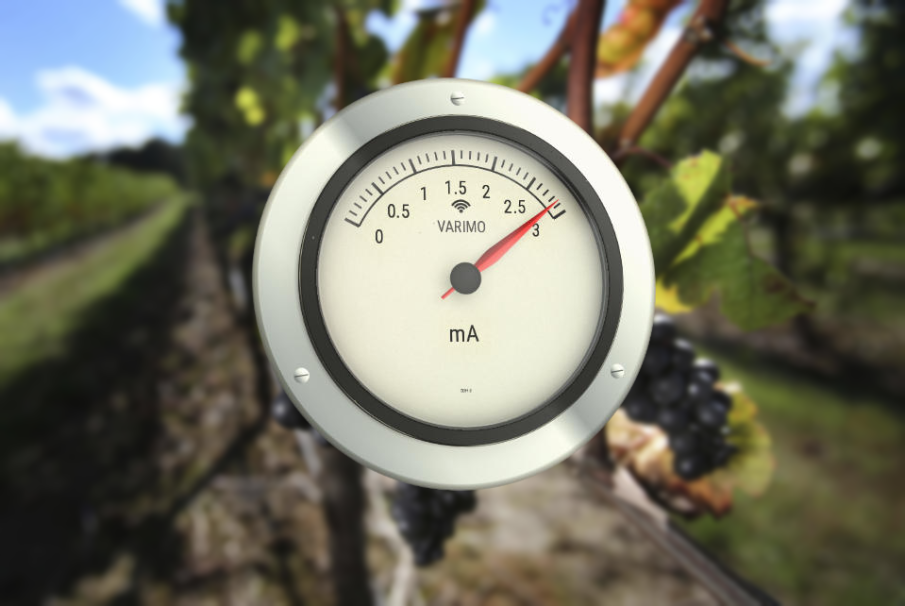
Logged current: 2.85; mA
